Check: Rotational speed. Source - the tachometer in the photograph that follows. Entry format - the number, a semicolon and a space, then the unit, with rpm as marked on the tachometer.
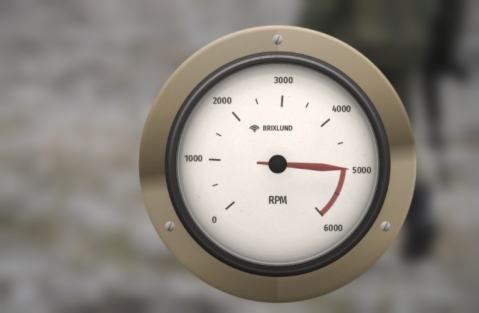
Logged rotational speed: 5000; rpm
